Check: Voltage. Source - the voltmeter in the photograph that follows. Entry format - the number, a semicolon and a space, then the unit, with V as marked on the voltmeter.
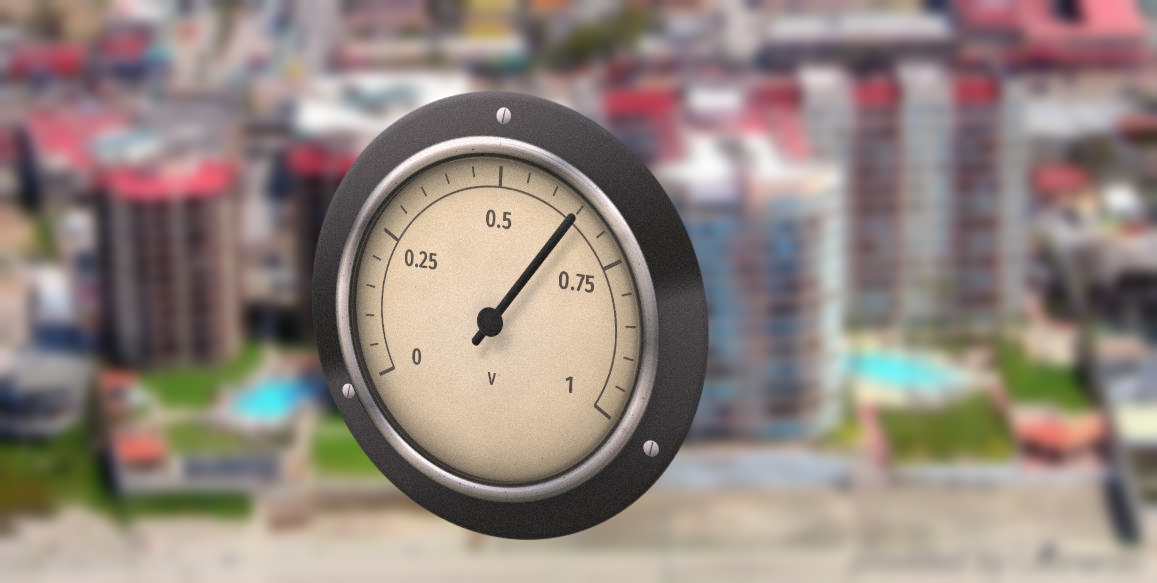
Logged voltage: 0.65; V
